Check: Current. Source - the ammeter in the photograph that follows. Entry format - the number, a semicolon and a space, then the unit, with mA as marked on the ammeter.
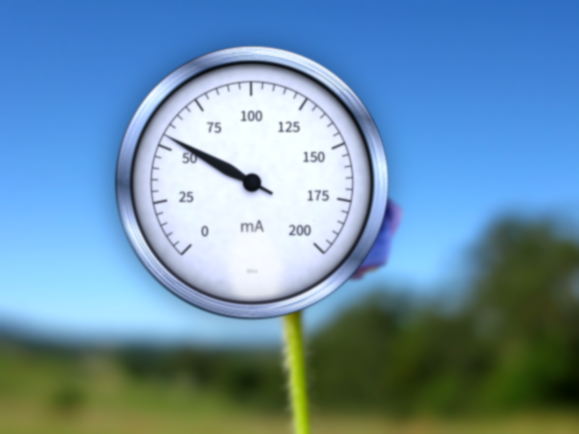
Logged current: 55; mA
